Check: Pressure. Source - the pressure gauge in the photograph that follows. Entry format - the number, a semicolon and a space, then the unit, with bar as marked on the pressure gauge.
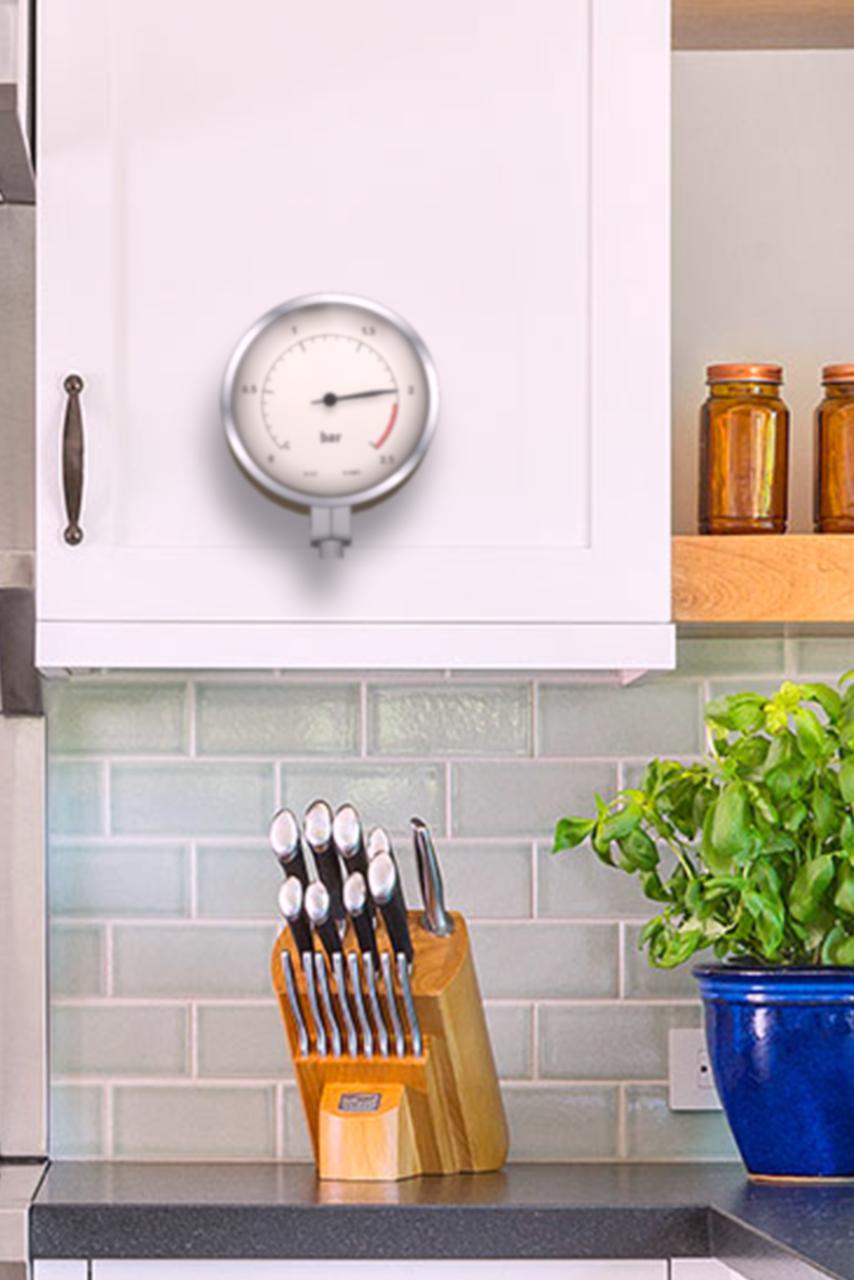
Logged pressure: 2; bar
